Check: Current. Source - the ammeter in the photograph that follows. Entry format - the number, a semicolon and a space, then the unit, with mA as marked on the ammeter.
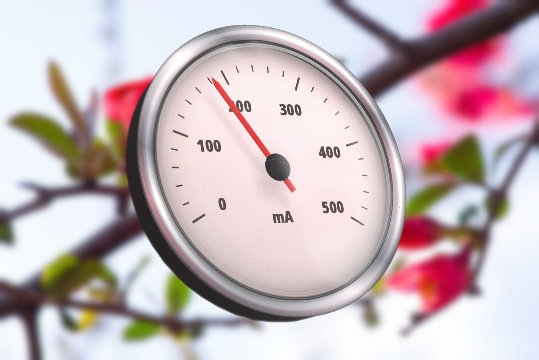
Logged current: 180; mA
